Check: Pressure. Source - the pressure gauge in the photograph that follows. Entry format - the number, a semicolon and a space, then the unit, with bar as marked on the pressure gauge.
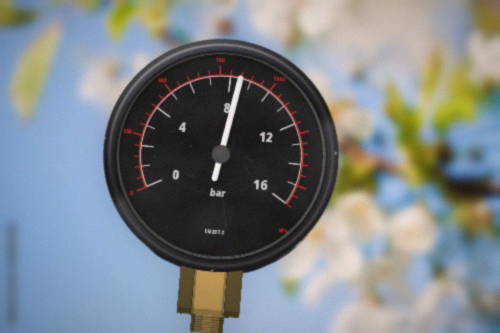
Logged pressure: 8.5; bar
